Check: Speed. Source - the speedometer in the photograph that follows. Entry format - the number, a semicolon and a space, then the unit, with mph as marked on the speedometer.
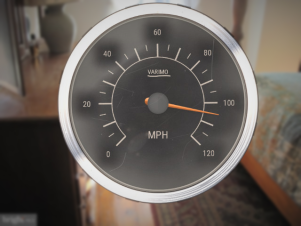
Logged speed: 105; mph
